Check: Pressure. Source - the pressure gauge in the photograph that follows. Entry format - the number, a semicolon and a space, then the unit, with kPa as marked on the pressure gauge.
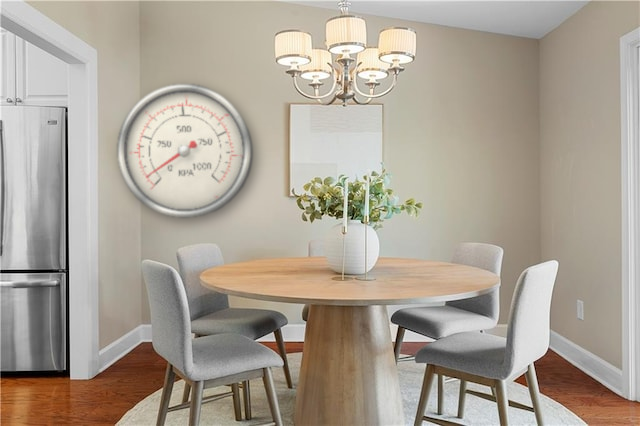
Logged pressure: 50; kPa
